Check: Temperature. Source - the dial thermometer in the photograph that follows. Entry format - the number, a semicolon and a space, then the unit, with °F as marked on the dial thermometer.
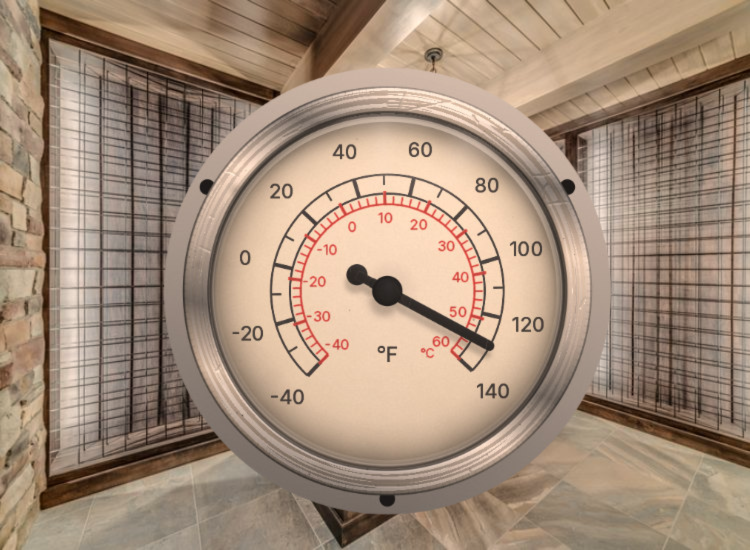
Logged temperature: 130; °F
